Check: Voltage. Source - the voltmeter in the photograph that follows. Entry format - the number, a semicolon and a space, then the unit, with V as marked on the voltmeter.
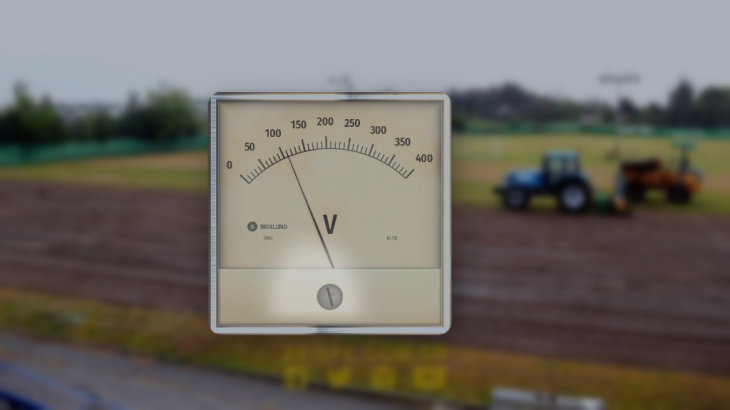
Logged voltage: 110; V
